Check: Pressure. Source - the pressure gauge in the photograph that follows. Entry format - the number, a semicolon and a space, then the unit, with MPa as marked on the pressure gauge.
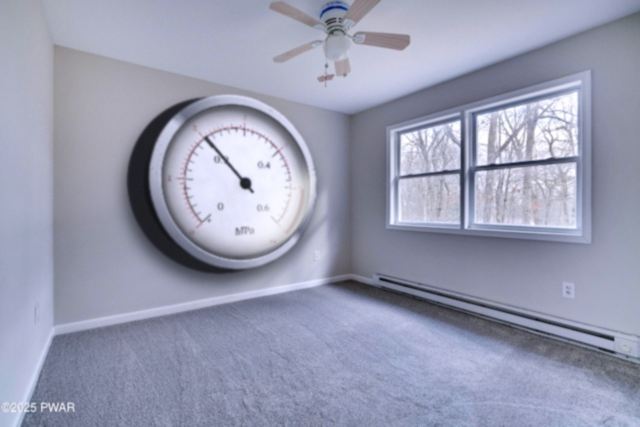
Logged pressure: 0.2; MPa
